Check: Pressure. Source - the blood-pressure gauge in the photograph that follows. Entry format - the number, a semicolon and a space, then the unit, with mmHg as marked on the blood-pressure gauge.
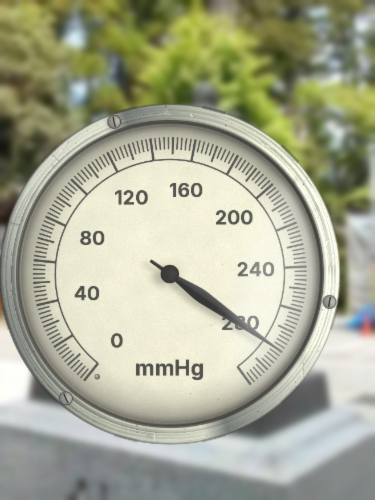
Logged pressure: 280; mmHg
